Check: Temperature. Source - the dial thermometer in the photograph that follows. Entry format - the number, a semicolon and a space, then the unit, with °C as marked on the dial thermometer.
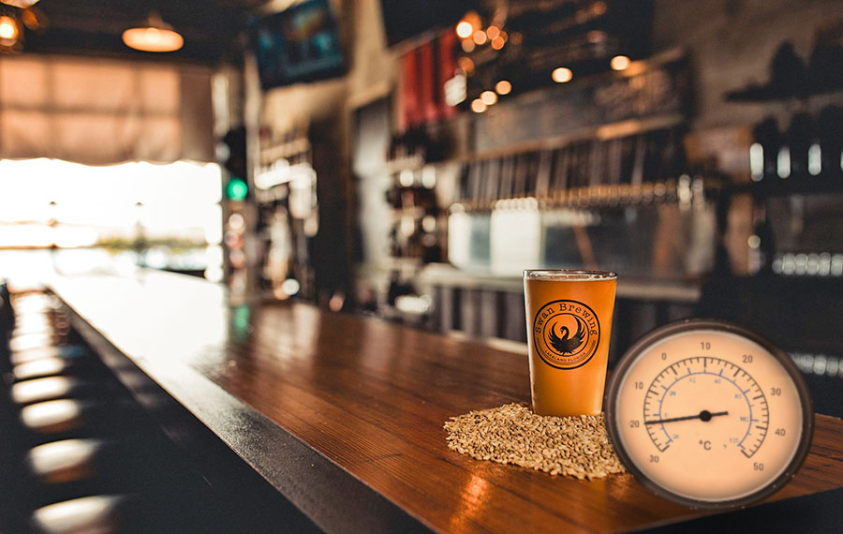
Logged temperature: -20; °C
